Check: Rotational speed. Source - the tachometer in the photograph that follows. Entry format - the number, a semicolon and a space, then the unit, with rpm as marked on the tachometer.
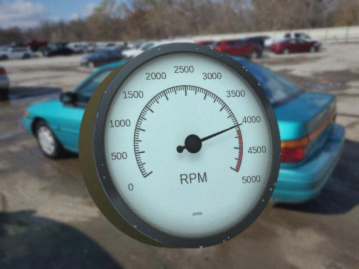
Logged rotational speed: 4000; rpm
